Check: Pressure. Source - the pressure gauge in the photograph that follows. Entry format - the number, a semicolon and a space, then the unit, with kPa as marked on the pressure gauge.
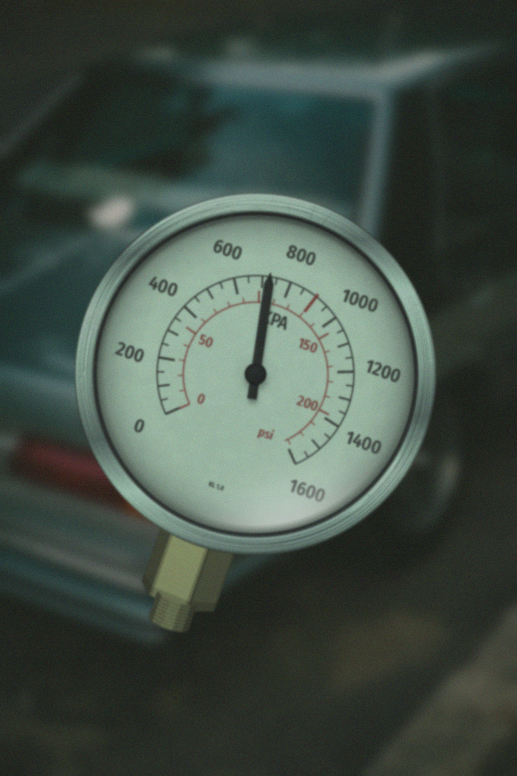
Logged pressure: 725; kPa
